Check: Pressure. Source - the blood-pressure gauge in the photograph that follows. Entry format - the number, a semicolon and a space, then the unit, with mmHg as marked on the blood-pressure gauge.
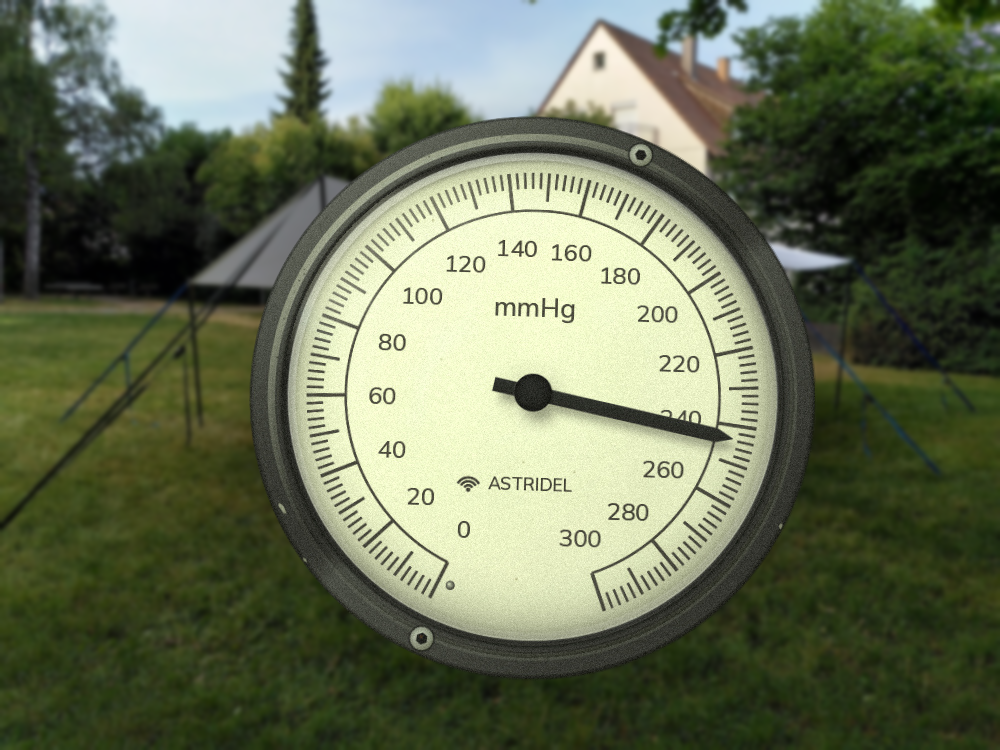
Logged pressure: 244; mmHg
